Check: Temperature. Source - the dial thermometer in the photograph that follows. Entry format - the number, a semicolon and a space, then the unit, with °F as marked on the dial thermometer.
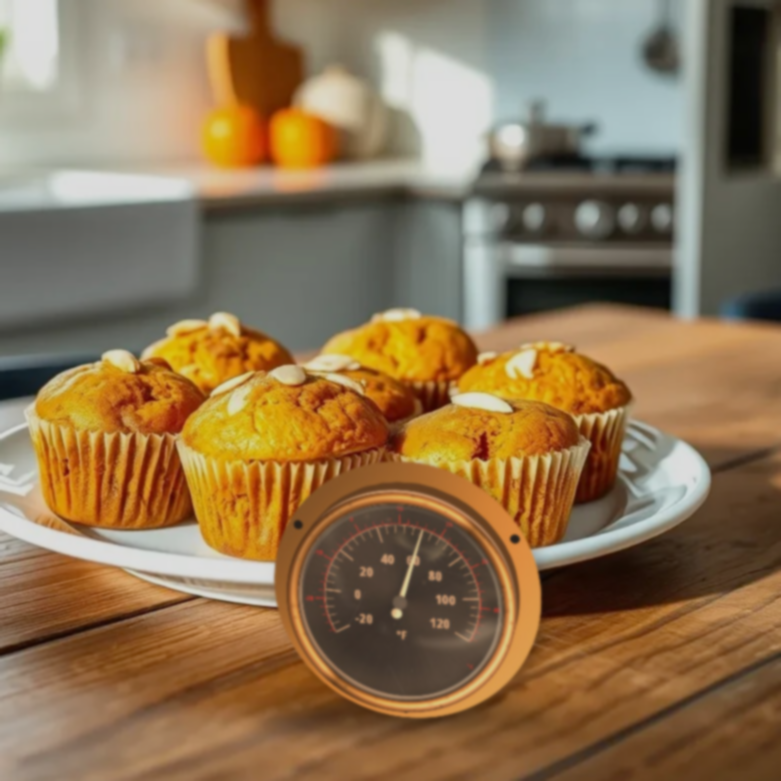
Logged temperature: 60; °F
